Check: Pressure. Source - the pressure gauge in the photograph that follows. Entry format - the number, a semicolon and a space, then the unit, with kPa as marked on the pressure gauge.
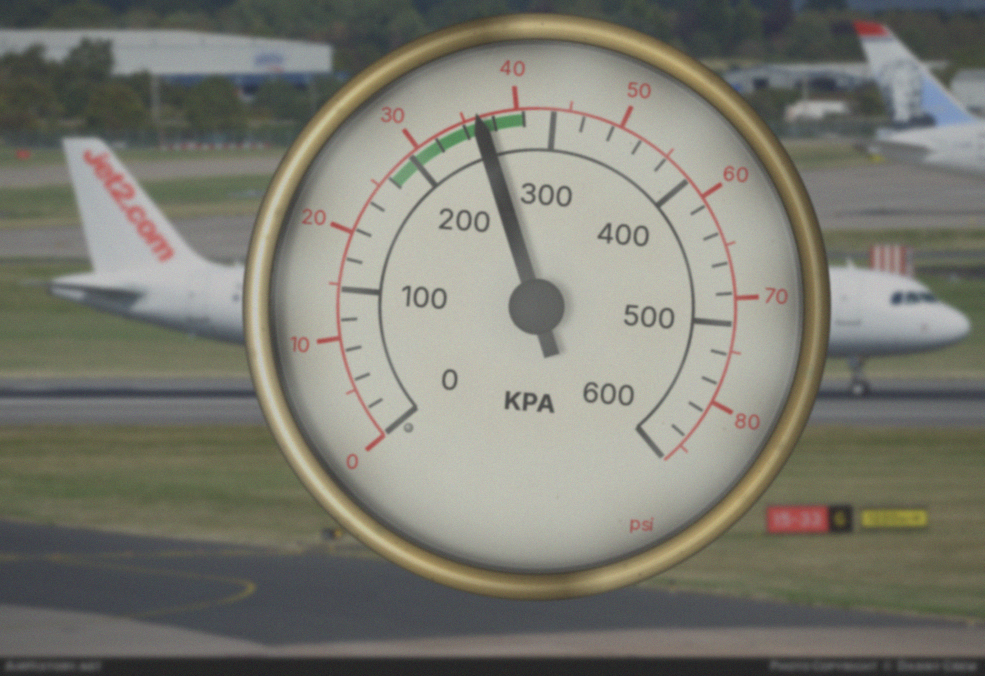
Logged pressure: 250; kPa
